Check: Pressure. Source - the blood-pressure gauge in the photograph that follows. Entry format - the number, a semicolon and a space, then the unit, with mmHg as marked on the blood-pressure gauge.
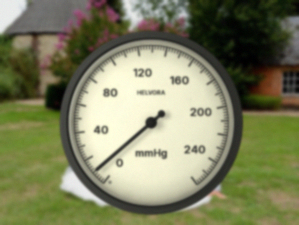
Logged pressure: 10; mmHg
